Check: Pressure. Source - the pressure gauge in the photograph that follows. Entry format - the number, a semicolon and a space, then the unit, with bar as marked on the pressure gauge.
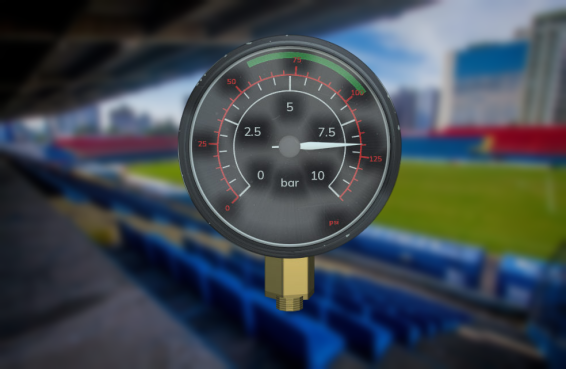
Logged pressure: 8.25; bar
